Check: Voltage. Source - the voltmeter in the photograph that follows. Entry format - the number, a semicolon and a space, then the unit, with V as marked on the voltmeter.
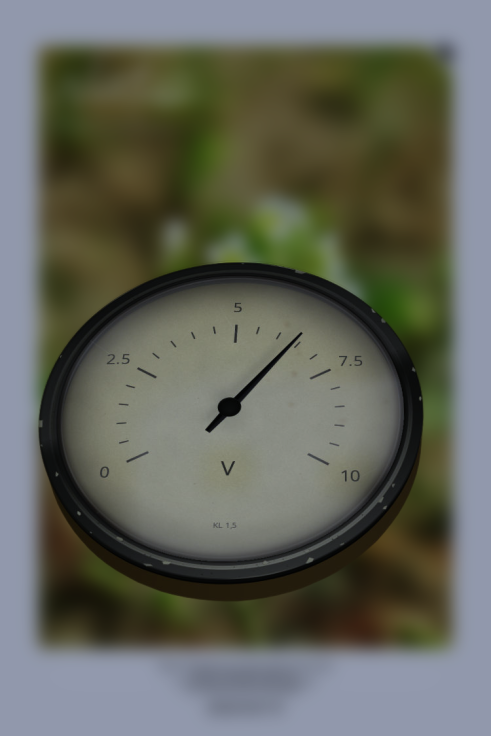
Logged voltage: 6.5; V
